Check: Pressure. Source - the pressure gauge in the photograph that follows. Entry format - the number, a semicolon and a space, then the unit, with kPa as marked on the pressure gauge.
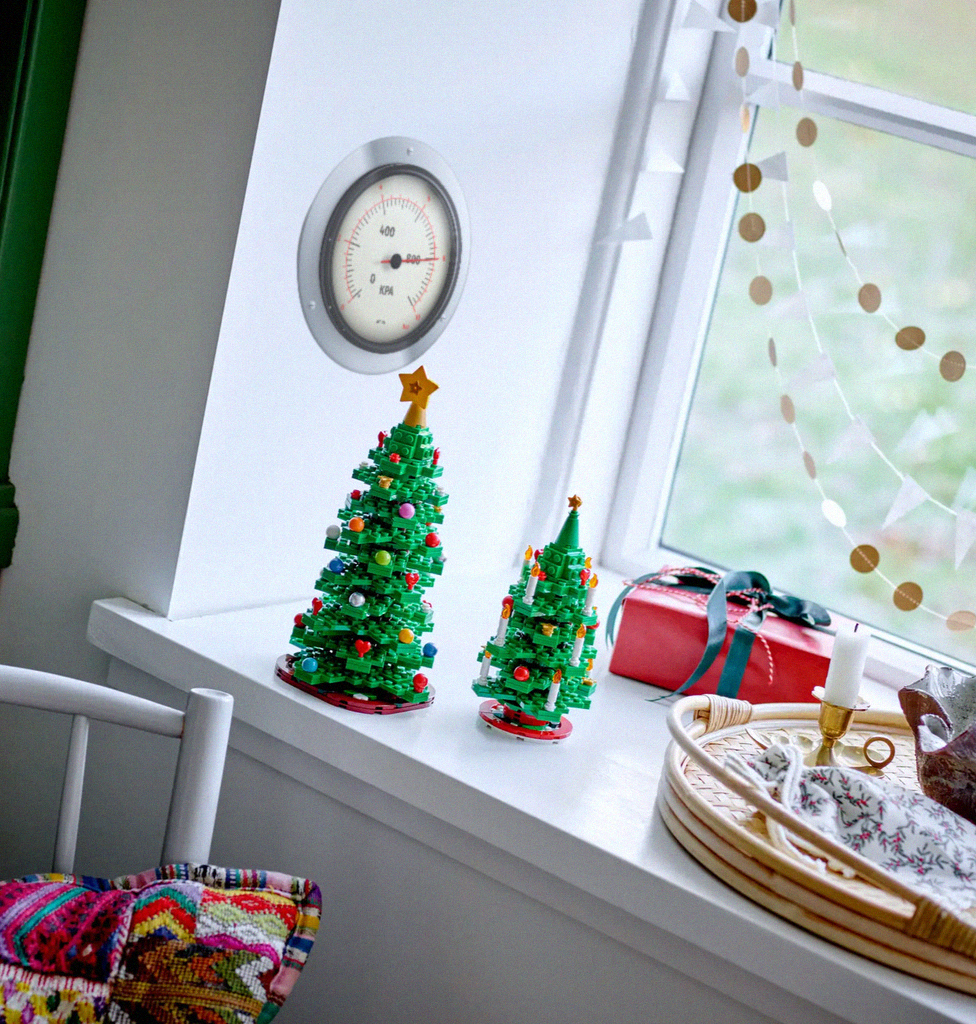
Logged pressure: 800; kPa
